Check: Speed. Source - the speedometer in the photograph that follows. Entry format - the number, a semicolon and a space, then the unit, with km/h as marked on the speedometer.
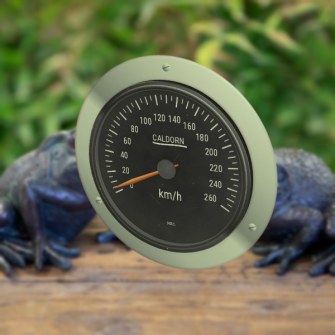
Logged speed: 5; km/h
